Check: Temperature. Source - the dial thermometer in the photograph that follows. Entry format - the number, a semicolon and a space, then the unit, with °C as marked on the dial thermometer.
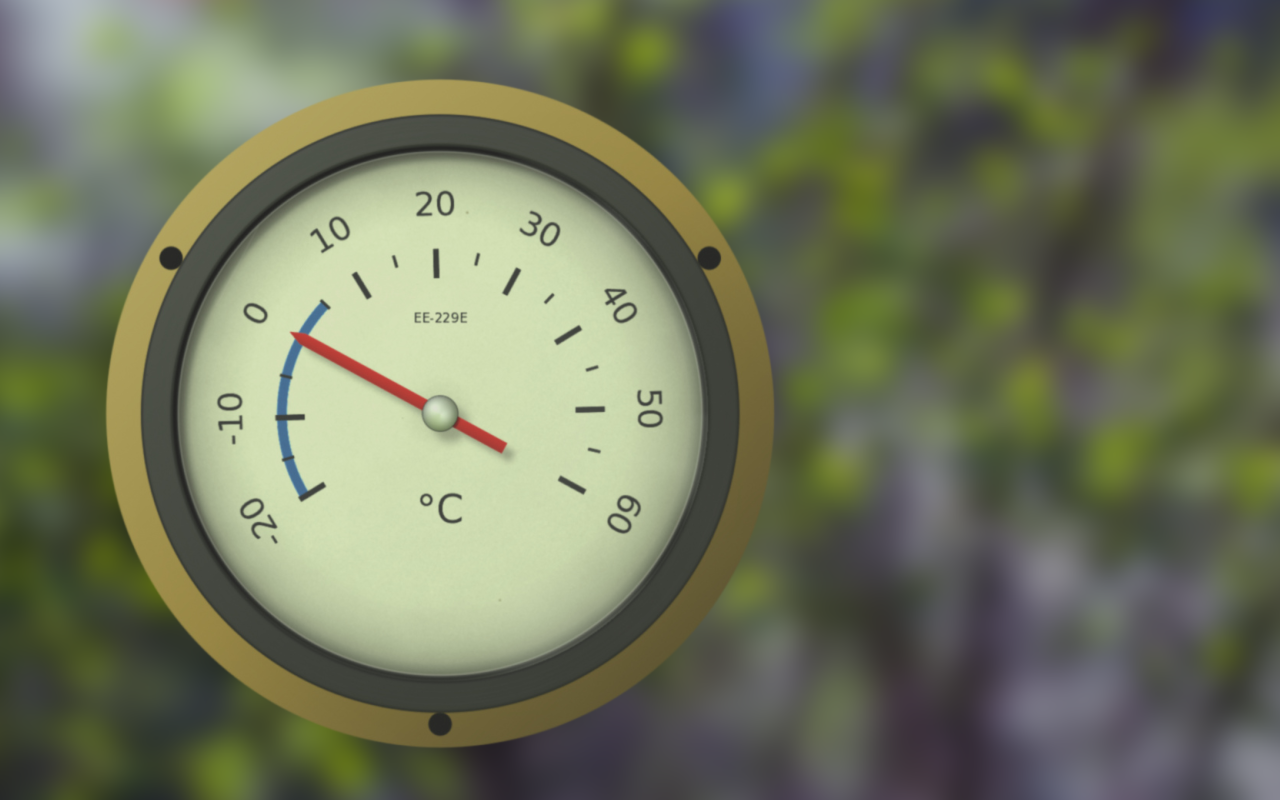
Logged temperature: 0; °C
